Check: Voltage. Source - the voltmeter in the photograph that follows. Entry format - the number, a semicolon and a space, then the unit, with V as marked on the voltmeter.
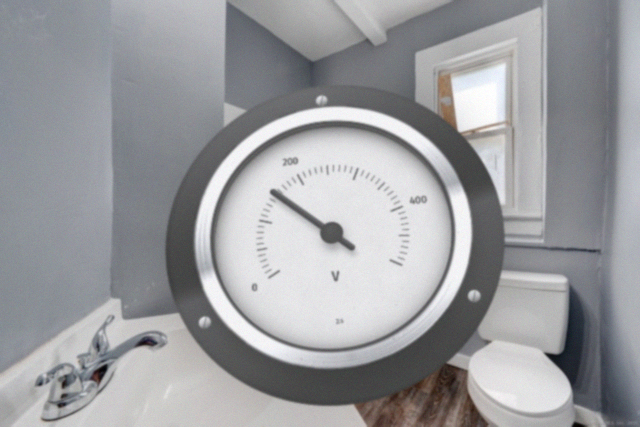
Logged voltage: 150; V
